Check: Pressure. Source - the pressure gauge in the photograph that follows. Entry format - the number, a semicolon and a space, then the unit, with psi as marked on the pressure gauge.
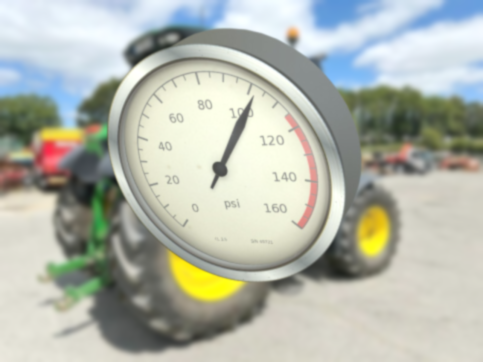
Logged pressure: 102.5; psi
